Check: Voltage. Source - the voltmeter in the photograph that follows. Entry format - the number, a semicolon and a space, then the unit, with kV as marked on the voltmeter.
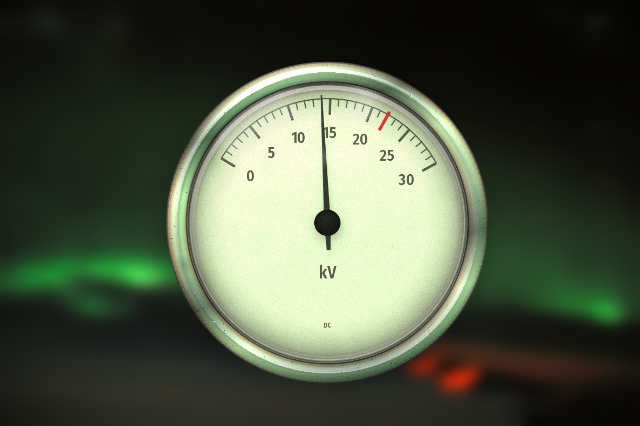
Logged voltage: 14; kV
